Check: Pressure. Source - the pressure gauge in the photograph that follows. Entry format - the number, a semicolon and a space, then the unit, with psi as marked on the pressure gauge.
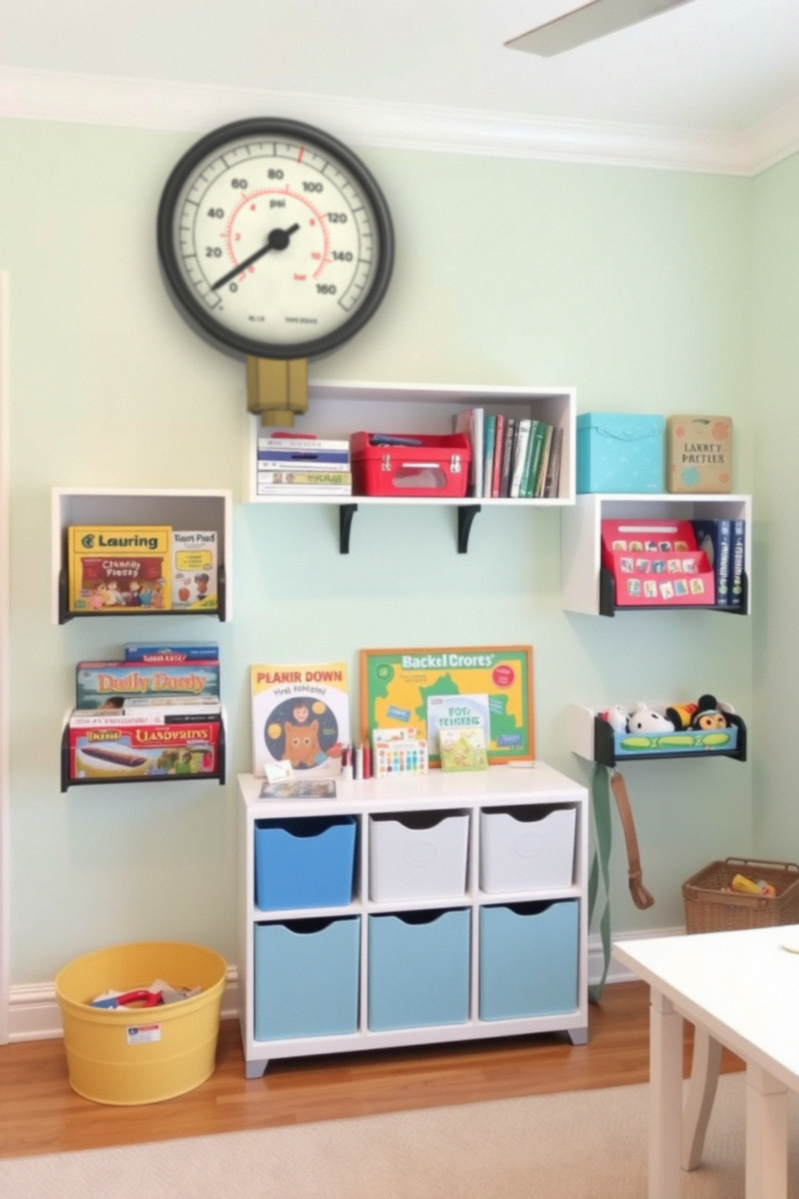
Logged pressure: 5; psi
